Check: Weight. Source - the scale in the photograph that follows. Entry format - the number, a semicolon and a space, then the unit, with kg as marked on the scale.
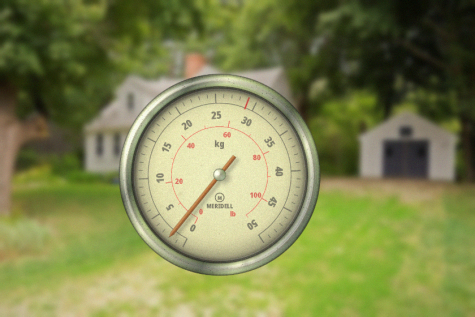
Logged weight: 2; kg
